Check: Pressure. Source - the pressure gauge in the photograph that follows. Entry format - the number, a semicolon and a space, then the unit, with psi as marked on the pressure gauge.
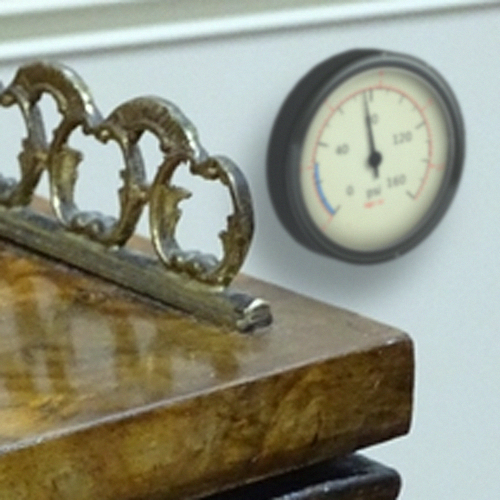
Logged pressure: 75; psi
